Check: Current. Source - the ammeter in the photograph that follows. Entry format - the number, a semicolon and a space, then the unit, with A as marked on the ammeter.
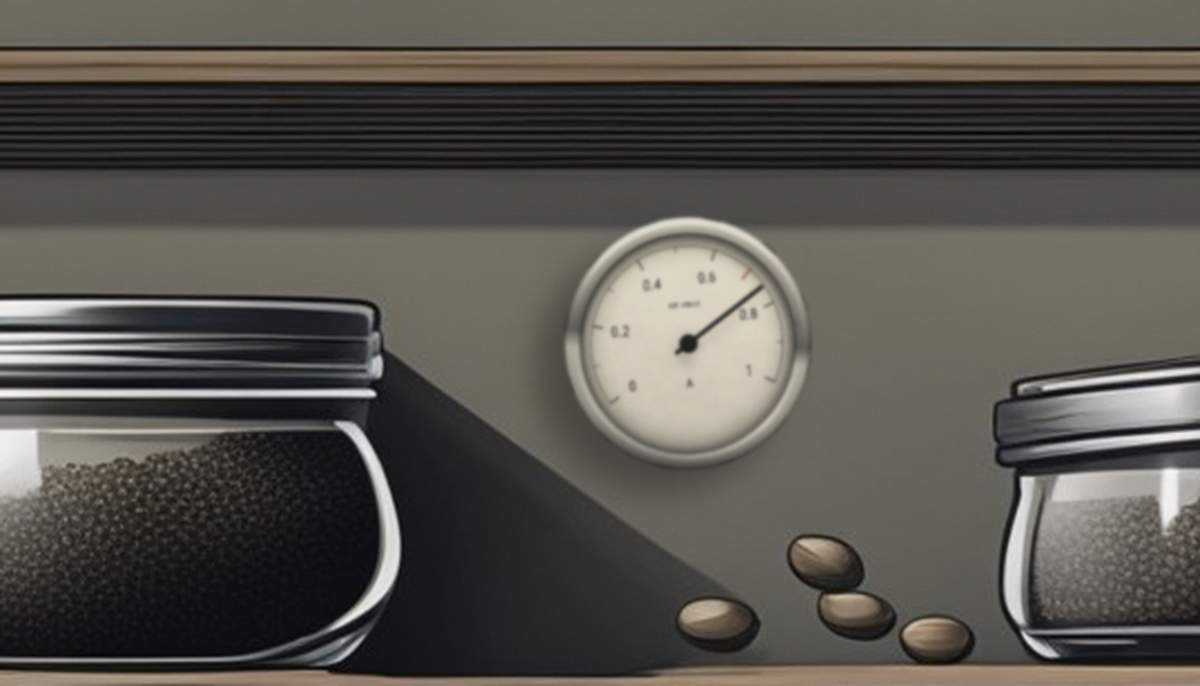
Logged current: 0.75; A
